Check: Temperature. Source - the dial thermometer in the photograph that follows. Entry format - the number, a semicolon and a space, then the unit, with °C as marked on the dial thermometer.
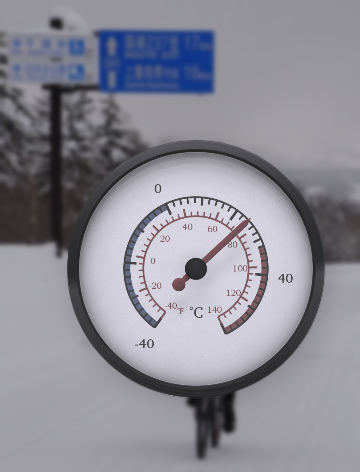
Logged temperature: 24; °C
